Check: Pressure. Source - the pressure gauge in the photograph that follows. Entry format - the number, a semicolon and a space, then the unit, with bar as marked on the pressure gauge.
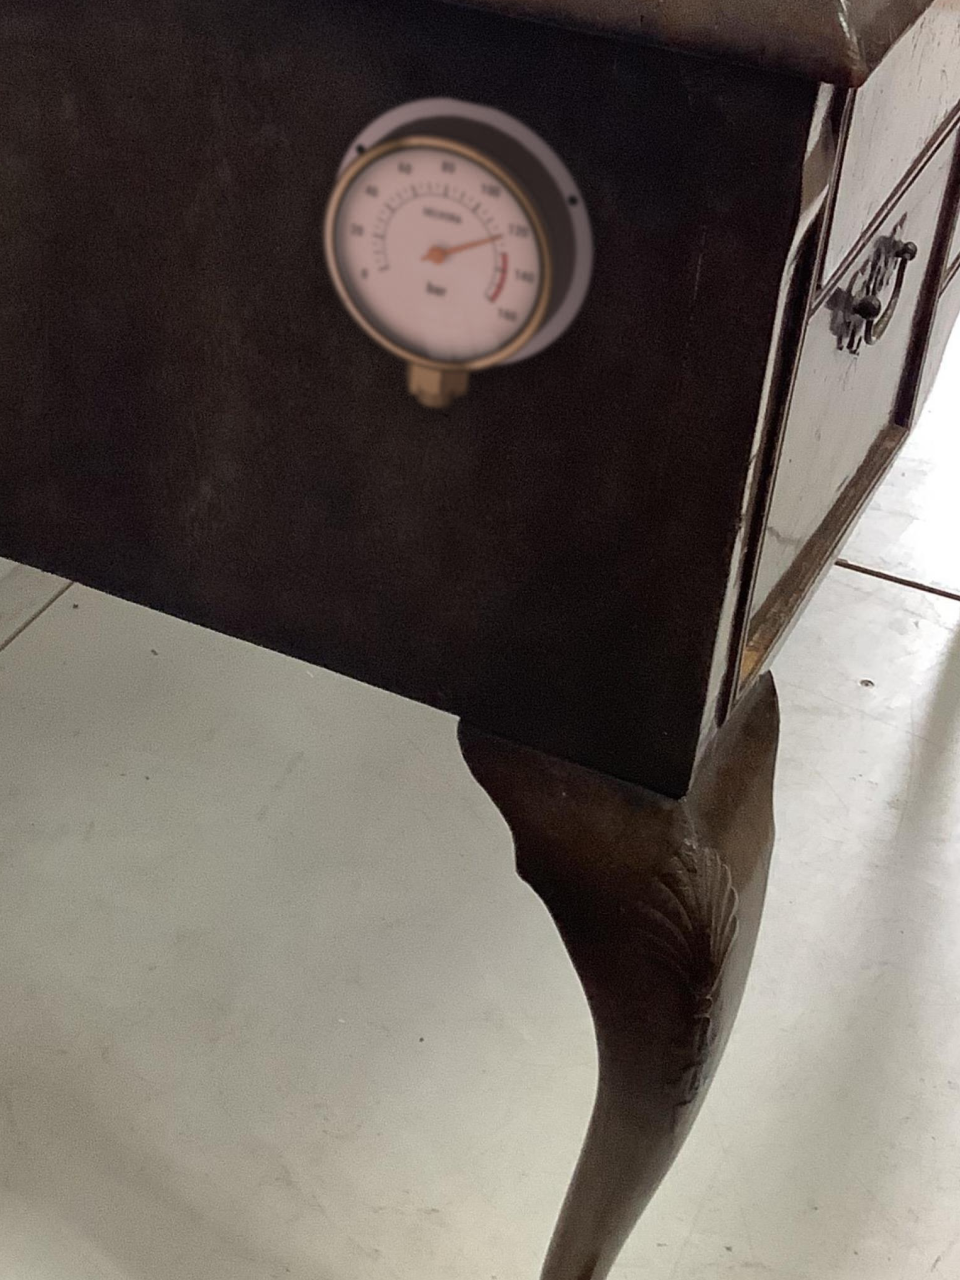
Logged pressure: 120; bar
